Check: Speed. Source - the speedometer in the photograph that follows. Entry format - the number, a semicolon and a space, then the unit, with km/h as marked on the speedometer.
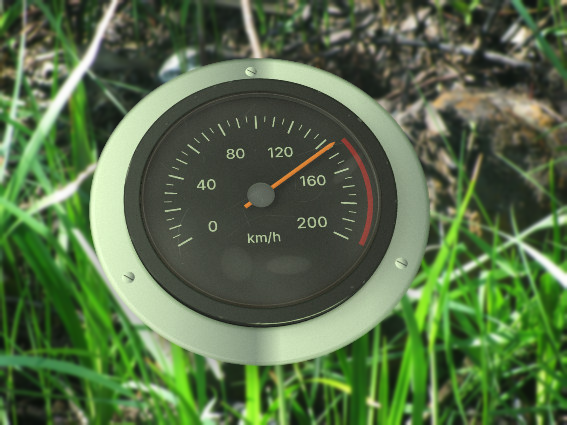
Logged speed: 145; km/h
